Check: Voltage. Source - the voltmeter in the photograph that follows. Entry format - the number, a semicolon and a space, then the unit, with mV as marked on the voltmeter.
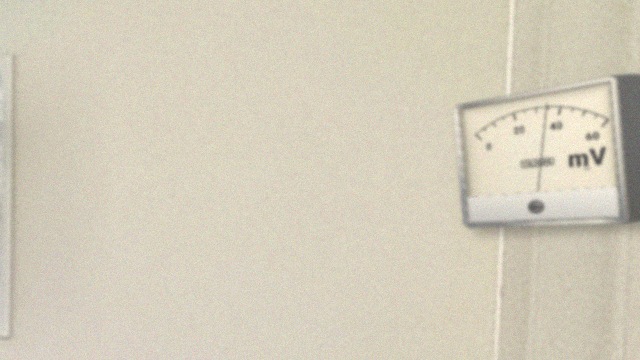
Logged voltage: 35; mV
